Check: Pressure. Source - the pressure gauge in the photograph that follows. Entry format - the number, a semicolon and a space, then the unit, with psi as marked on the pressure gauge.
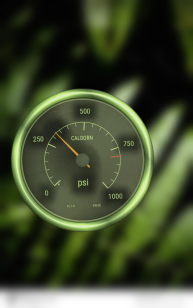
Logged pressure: 325; psi
